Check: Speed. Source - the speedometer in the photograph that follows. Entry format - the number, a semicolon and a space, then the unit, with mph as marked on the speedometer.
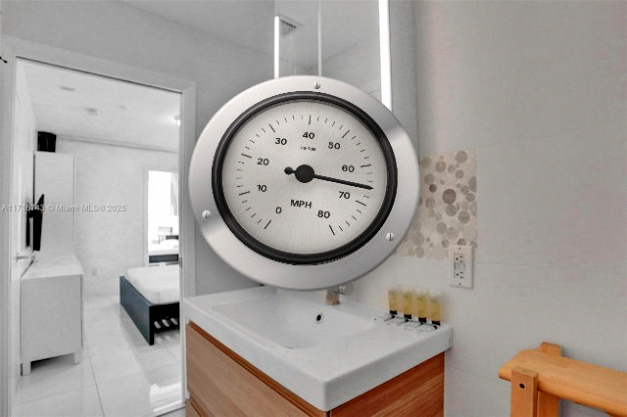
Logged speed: 66; mph
